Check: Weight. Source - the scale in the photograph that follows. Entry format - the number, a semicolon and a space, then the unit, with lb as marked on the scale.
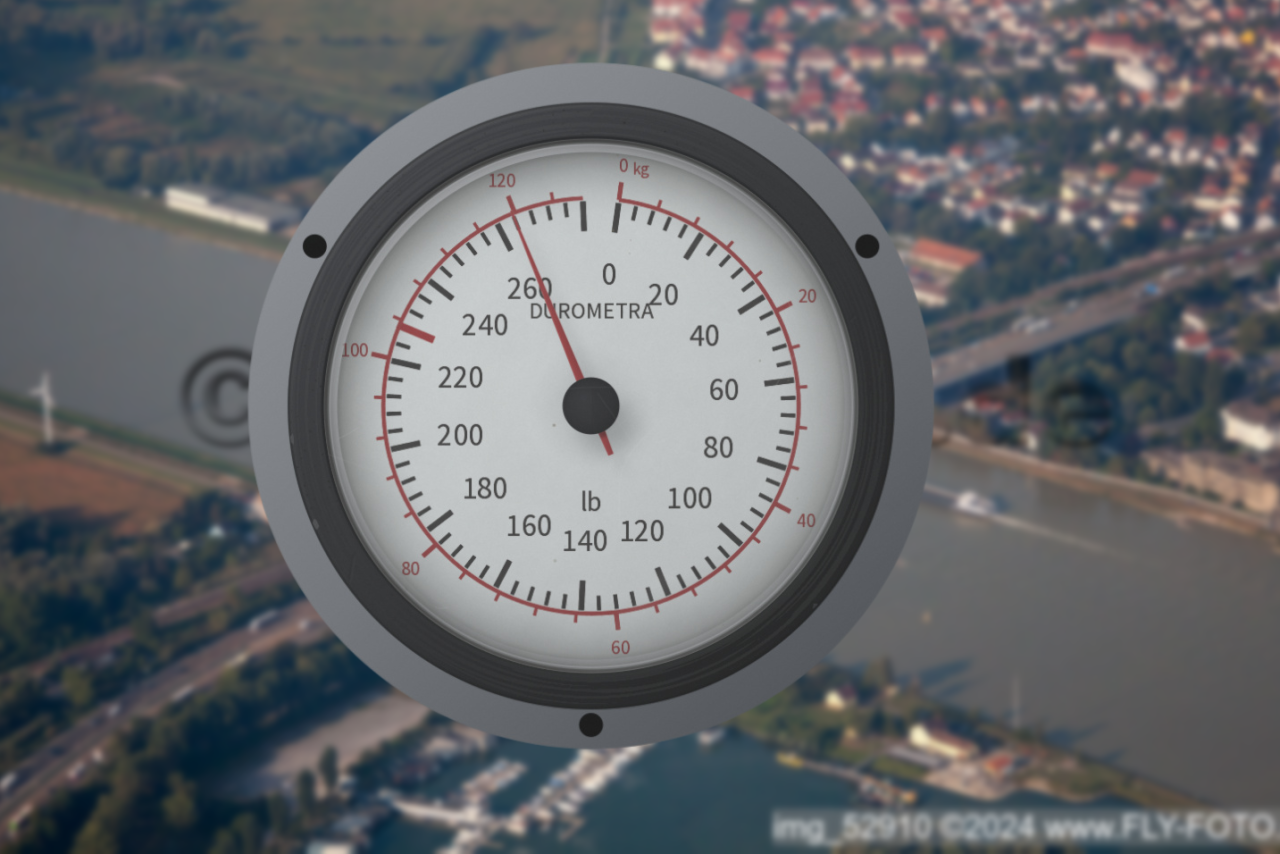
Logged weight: 264; lb
